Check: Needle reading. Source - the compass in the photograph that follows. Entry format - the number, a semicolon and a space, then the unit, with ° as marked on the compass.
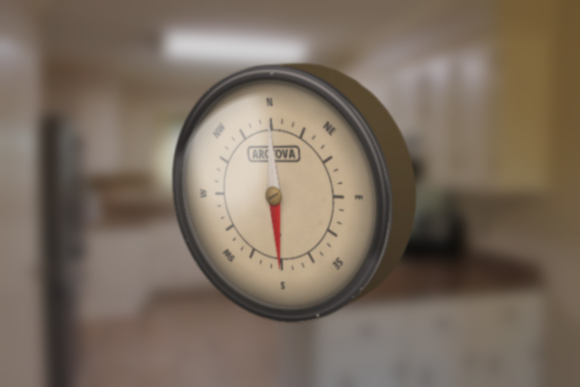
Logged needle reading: 180; °
